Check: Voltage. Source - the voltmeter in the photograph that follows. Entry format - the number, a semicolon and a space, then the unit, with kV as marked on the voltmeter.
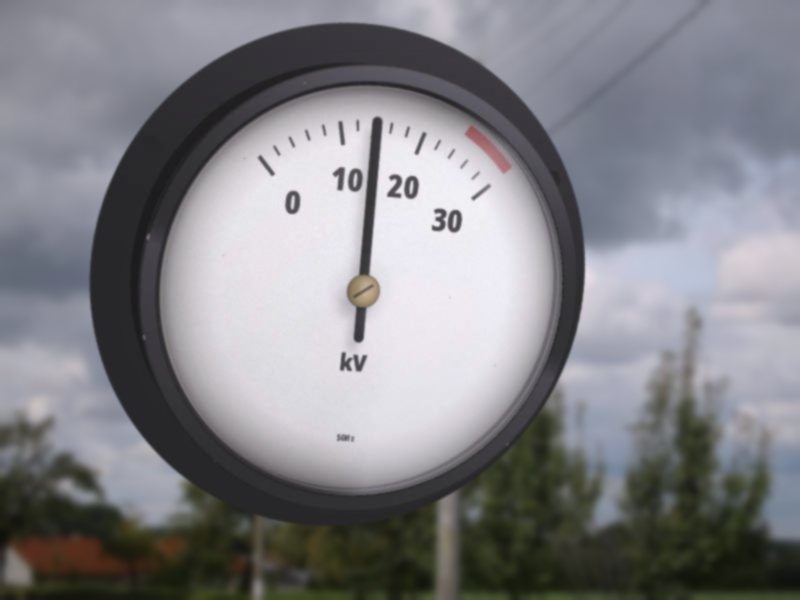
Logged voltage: 14; kV
